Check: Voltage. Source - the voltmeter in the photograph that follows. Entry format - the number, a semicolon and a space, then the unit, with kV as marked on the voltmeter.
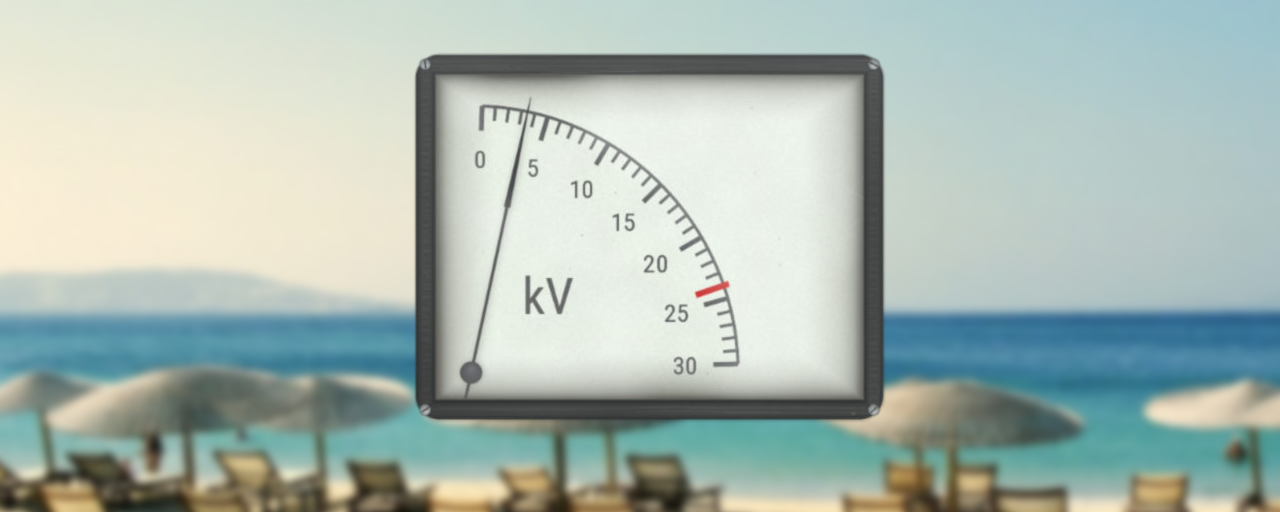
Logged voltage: 3.5; kV
